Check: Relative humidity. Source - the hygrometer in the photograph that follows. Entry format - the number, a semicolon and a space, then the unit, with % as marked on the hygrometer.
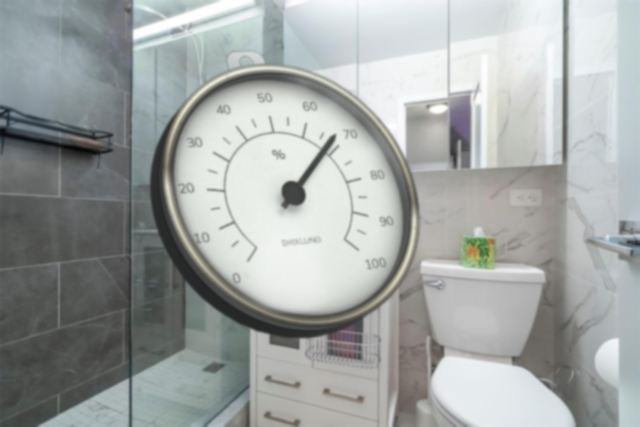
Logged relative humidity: 67.5; %
